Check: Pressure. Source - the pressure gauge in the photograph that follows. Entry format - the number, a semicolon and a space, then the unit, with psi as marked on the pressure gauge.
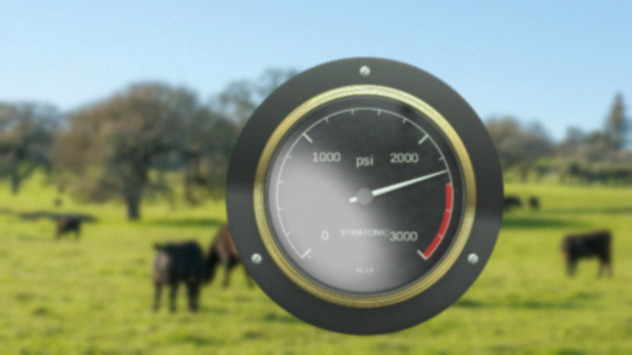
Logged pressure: 2300; psi
